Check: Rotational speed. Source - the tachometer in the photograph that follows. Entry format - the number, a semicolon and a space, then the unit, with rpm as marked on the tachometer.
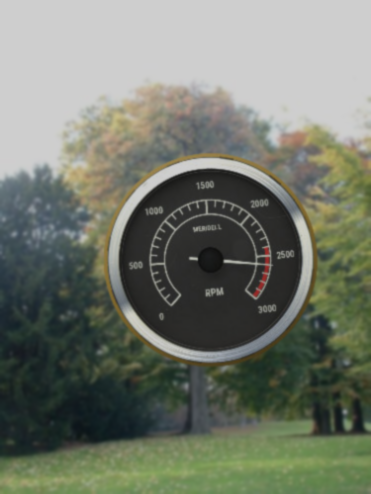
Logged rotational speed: 2600; rpm
